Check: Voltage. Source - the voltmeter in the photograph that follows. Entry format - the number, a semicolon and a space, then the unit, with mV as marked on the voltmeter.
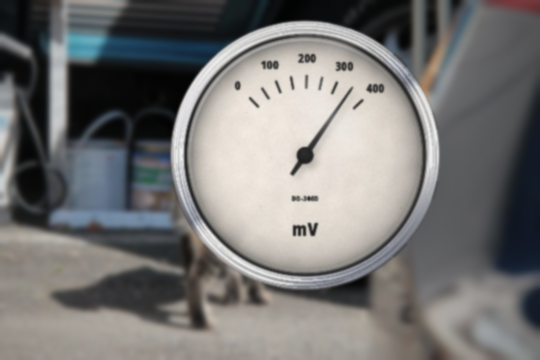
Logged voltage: 350; mV
